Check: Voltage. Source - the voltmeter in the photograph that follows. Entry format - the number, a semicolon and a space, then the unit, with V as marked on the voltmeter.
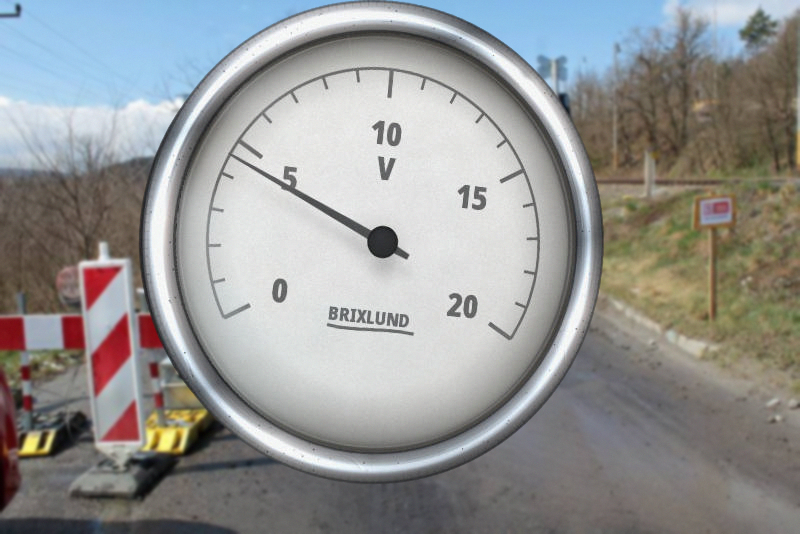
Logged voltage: 4.5; V
